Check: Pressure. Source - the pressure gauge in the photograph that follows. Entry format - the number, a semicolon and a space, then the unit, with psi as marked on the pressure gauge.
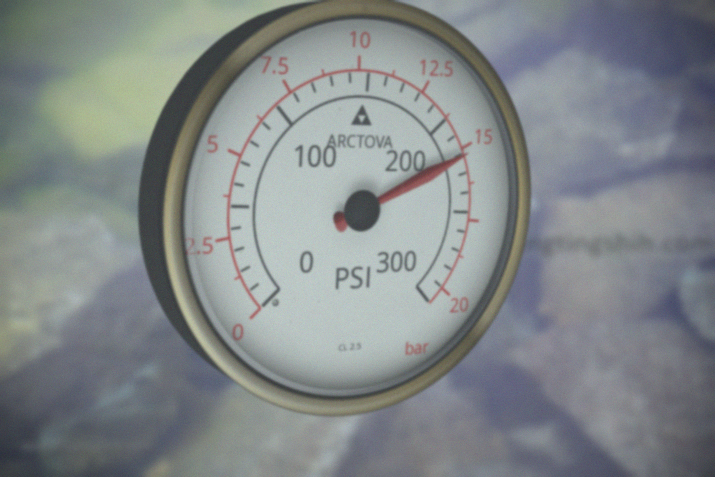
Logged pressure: 220; psi
